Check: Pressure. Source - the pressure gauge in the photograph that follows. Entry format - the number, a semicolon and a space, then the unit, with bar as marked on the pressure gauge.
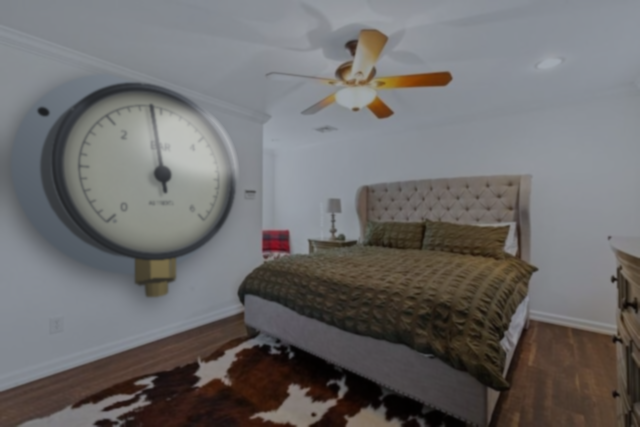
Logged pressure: 2.8; bar
